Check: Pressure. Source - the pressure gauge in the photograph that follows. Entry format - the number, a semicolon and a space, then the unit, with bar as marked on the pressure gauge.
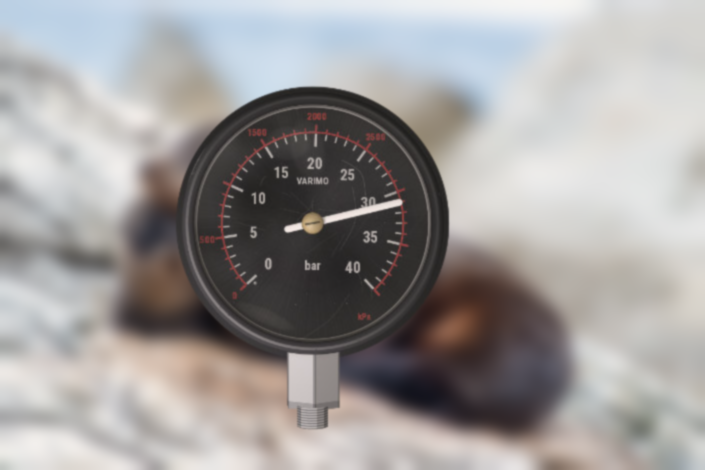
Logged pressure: 31; bar
